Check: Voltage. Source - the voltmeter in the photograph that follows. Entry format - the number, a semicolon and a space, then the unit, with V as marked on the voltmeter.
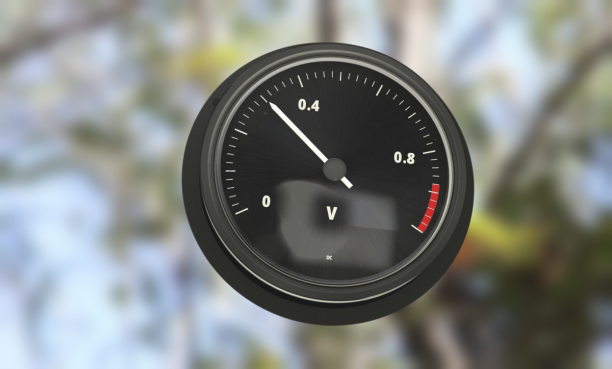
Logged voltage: 0.3; V
